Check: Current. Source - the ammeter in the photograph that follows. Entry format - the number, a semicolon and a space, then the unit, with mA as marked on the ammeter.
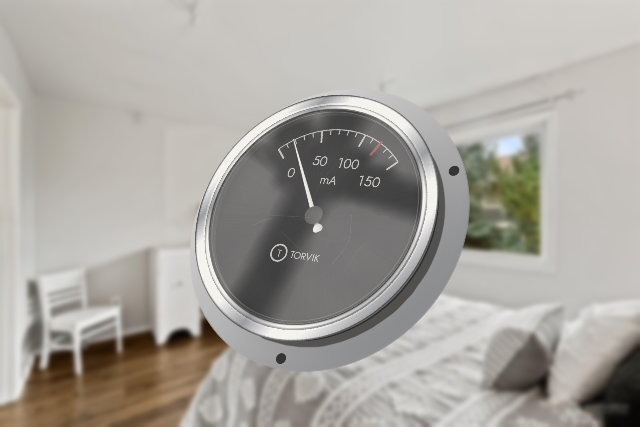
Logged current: 20; mA
